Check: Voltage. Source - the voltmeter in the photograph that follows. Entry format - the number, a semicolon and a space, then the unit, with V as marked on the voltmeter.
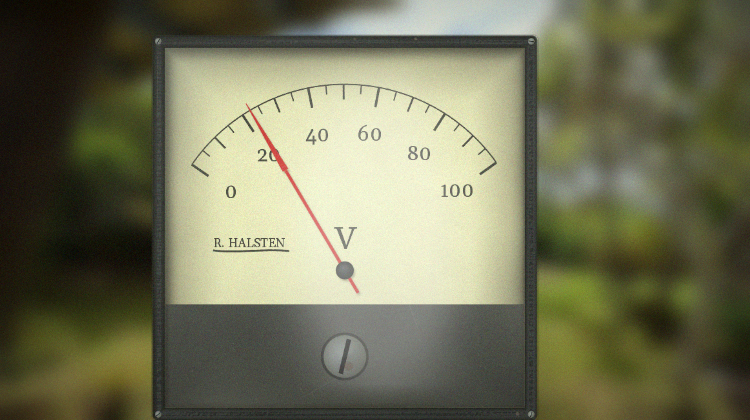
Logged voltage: 22.5; V
